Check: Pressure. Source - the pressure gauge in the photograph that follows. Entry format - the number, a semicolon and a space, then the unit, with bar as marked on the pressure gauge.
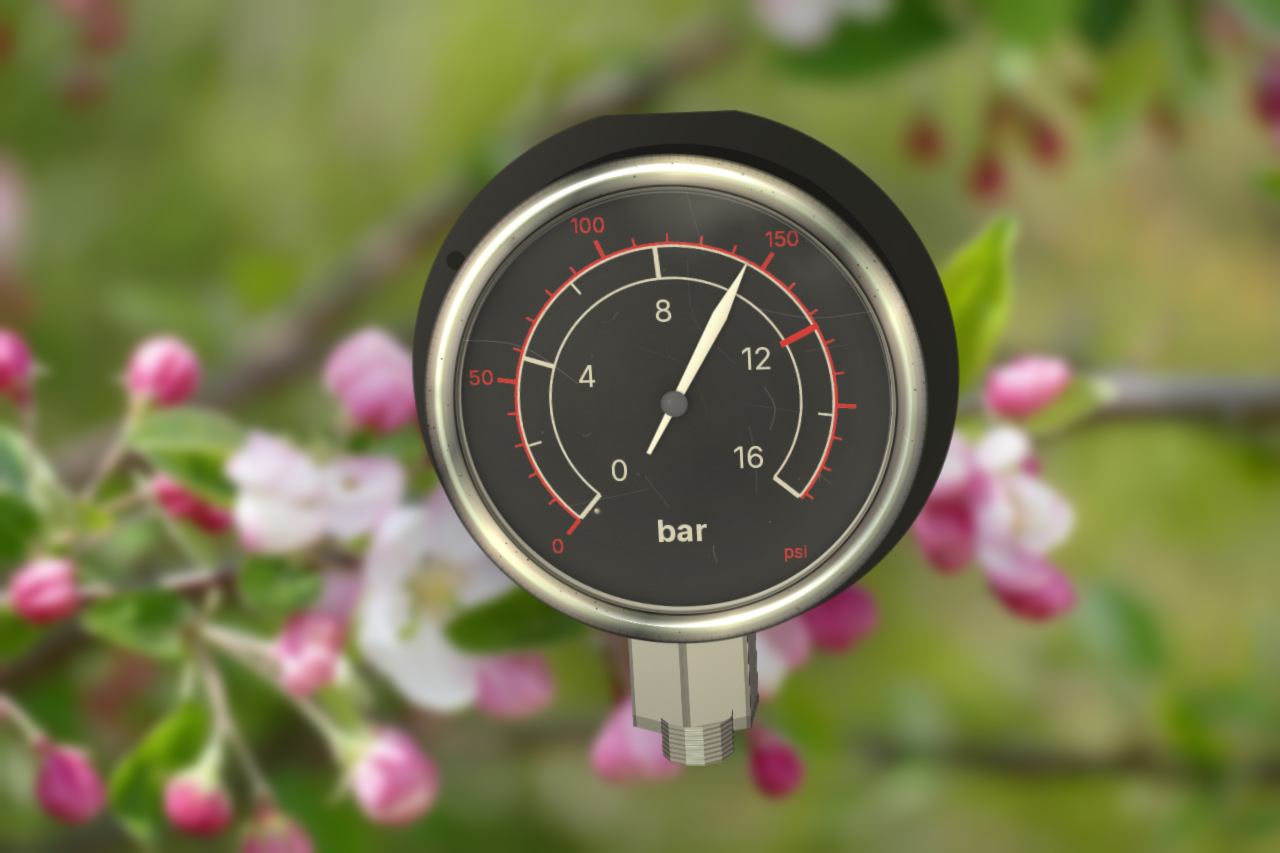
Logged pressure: 10; bar
